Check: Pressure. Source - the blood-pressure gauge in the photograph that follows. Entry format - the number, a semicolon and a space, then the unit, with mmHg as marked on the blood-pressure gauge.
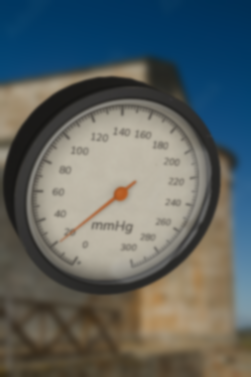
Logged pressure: 20; mmHg
